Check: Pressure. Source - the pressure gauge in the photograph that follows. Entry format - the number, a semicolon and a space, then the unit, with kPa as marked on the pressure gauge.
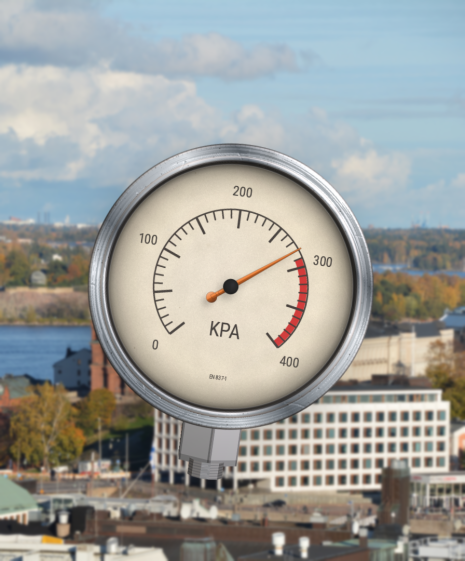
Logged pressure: 280; kPa
